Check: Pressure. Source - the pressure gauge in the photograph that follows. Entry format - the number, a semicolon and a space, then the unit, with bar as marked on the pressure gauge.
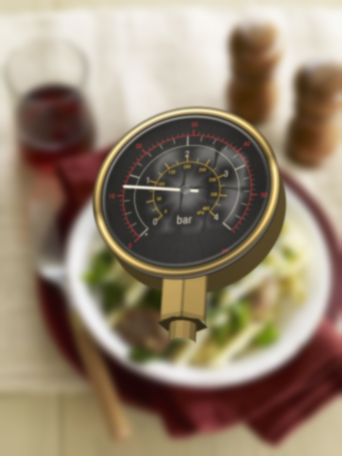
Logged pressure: 0.8; bar
